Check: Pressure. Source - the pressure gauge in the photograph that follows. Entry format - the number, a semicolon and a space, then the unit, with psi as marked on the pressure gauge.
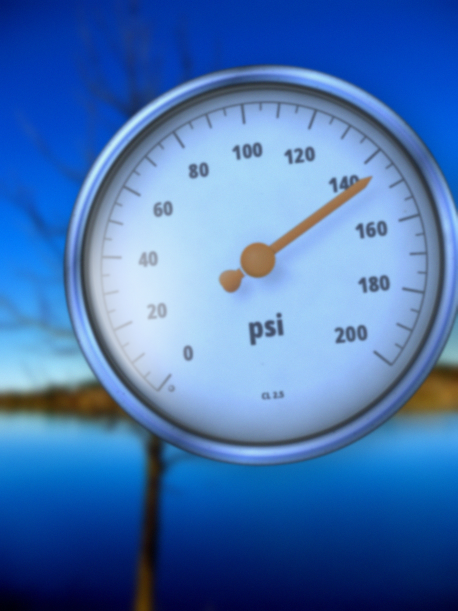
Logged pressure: 145; psi
